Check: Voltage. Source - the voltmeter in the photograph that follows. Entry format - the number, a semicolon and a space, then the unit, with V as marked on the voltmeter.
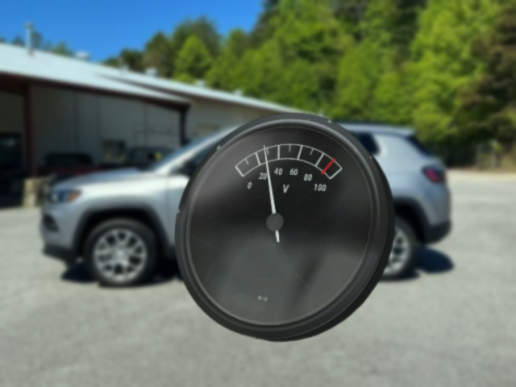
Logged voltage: 30; V
